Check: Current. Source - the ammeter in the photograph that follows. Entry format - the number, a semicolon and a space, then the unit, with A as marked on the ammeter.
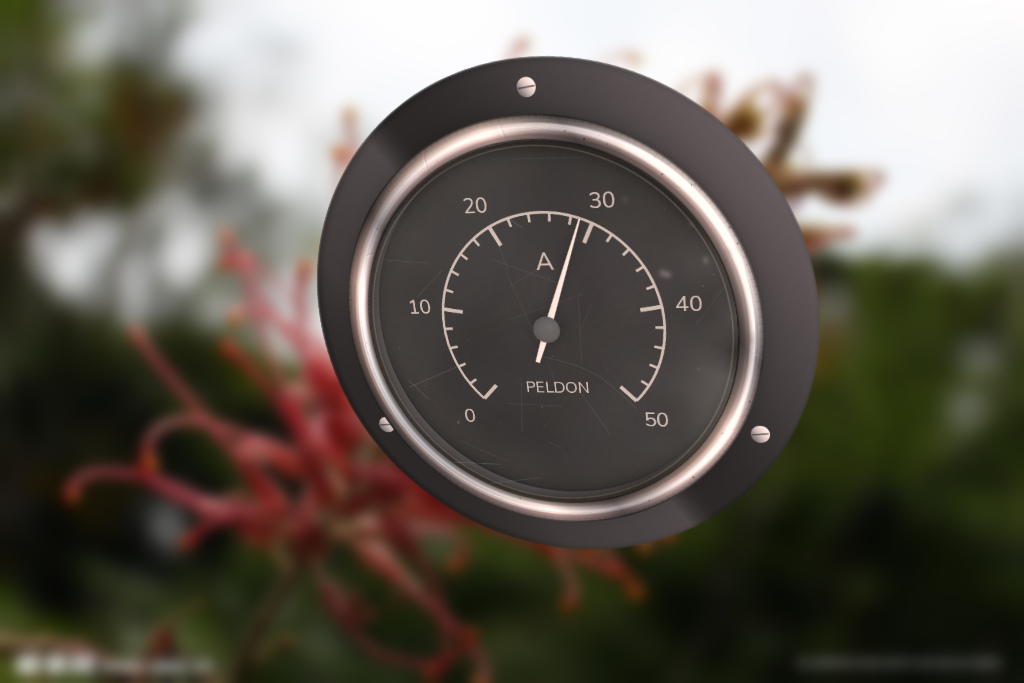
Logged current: 29; A
